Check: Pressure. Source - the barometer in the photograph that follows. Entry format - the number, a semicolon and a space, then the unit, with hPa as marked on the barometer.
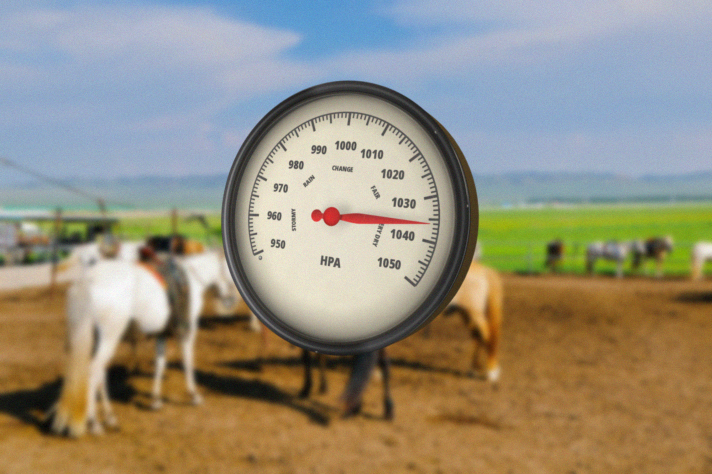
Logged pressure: 1036; hPa
